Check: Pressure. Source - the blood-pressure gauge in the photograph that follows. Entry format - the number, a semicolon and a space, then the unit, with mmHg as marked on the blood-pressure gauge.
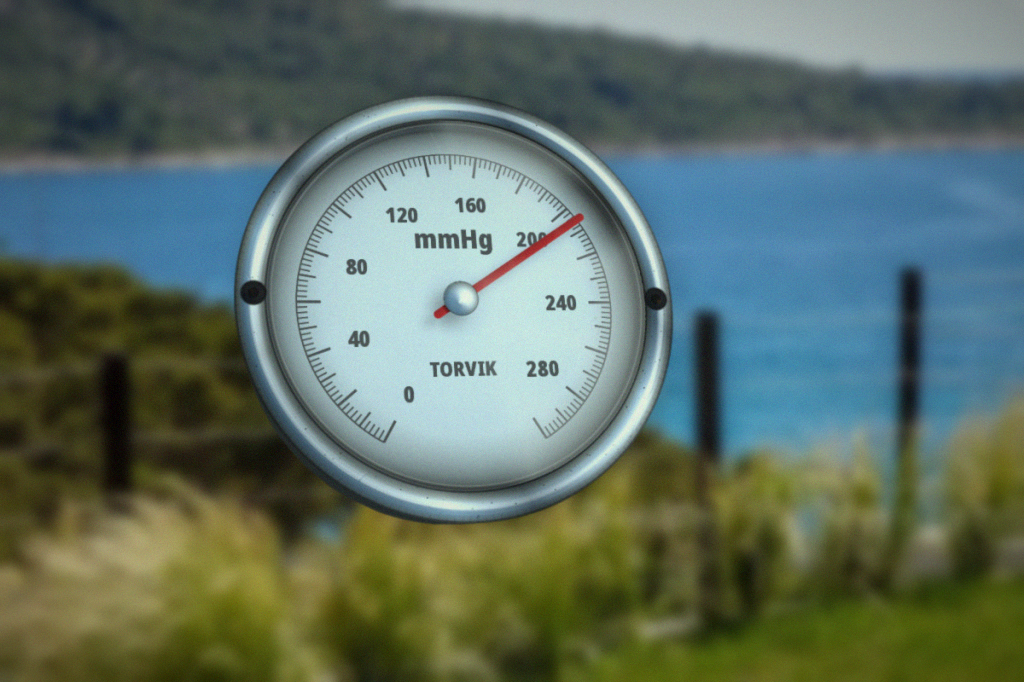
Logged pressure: 206; mmHg
